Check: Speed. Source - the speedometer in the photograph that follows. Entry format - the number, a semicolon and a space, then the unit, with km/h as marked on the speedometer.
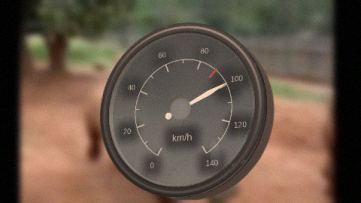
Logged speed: 100; km/h
